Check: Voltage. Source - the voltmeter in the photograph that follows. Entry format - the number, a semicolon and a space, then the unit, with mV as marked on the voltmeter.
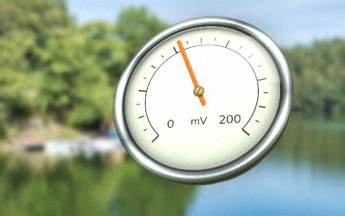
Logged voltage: 85; mV
